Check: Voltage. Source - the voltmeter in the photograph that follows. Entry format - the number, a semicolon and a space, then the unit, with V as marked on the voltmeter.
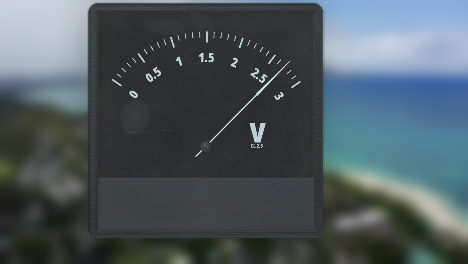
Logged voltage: 2.7; V
